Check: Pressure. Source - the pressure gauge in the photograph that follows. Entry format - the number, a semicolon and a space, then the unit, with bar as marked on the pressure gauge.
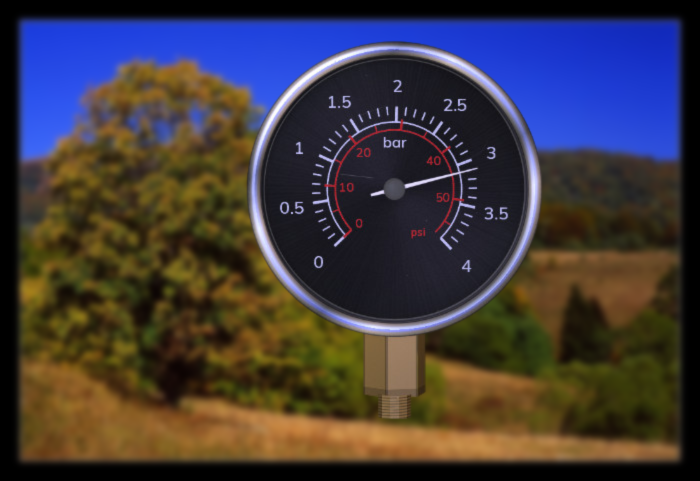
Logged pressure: 3.1; bar
